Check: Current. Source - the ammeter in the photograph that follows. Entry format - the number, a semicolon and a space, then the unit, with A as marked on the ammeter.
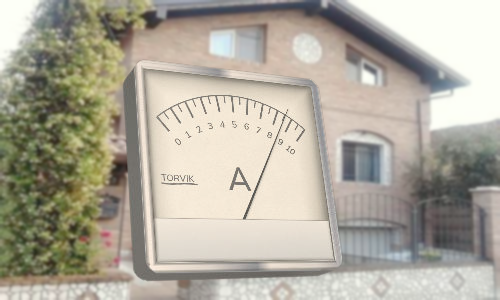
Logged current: 8.5; A
